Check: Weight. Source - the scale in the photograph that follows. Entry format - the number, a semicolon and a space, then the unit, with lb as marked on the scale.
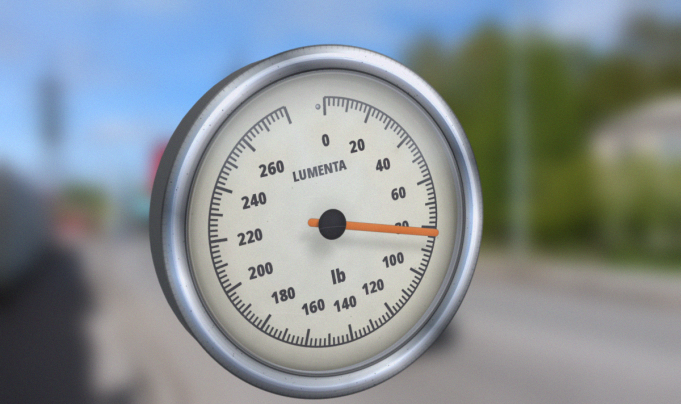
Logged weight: 82; lb
